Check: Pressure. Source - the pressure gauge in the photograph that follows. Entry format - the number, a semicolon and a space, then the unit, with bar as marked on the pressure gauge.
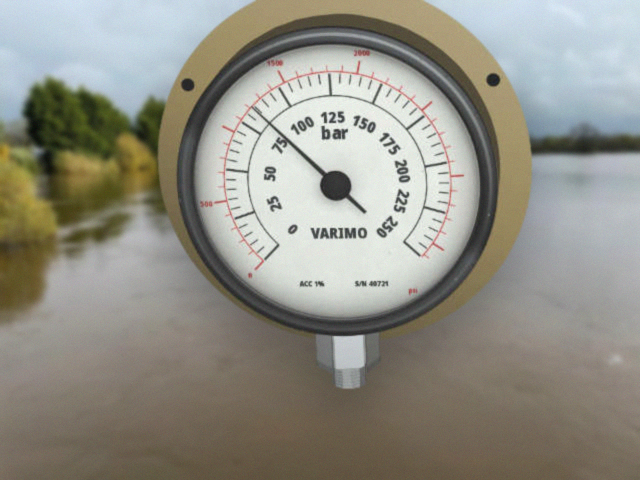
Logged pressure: 85; bar
